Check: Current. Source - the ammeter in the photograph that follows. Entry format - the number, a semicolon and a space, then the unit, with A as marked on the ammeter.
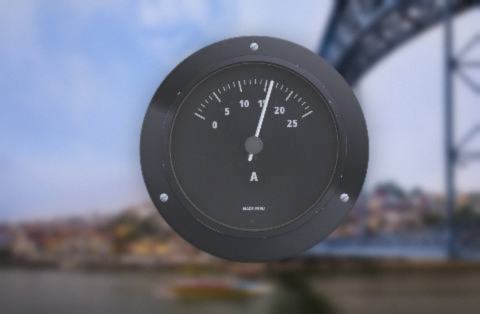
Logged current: 16; A
